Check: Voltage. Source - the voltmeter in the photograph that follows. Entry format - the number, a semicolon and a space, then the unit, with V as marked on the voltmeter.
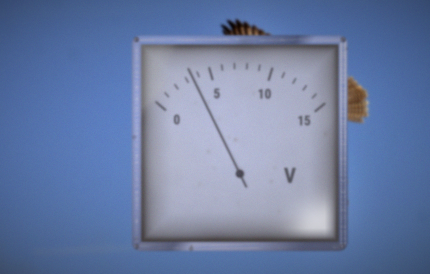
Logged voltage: 3.5; V
